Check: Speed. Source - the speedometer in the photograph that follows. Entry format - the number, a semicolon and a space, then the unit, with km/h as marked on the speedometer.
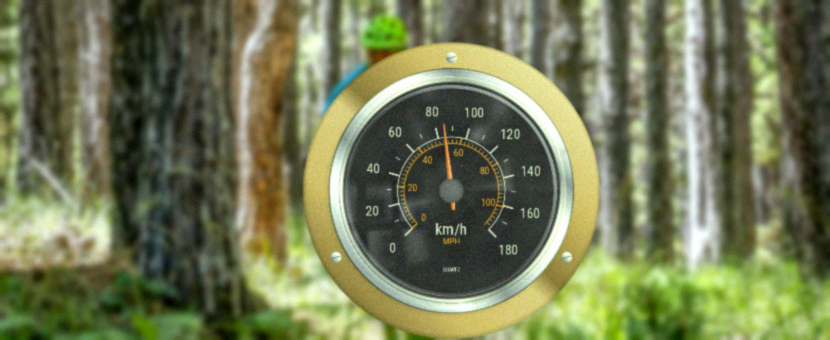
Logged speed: 85; km/h
